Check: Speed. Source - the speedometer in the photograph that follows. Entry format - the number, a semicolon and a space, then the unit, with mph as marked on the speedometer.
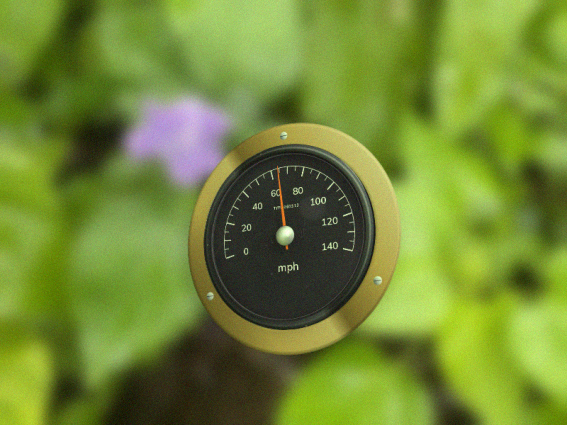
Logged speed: 65; mph
